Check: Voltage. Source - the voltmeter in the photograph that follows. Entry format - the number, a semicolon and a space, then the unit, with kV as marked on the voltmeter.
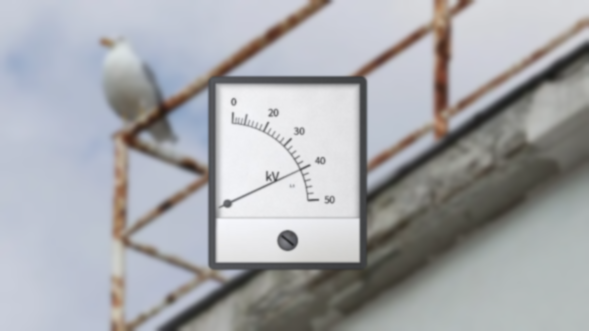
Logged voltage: 40; kV
